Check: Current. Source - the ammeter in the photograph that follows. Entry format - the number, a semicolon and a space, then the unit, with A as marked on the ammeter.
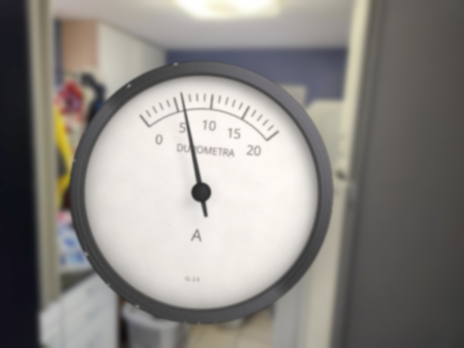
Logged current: 6; A
